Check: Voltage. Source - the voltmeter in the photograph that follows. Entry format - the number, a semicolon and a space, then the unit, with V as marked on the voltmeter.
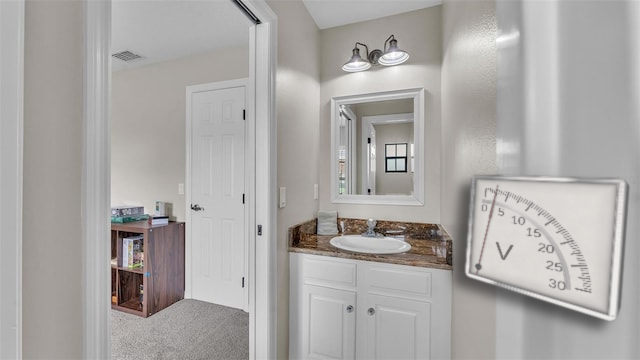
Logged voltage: 2.5; V
